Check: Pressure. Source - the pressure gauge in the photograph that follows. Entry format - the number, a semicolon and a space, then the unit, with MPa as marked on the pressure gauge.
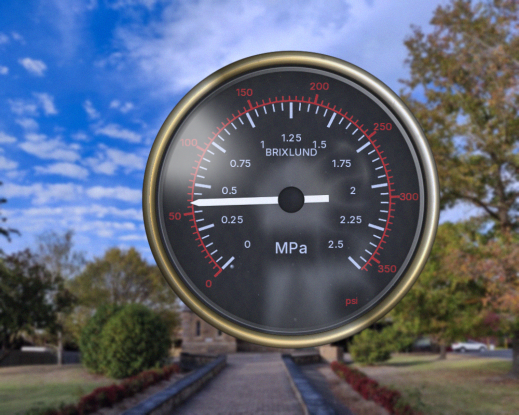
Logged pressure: 0.4; MPa
